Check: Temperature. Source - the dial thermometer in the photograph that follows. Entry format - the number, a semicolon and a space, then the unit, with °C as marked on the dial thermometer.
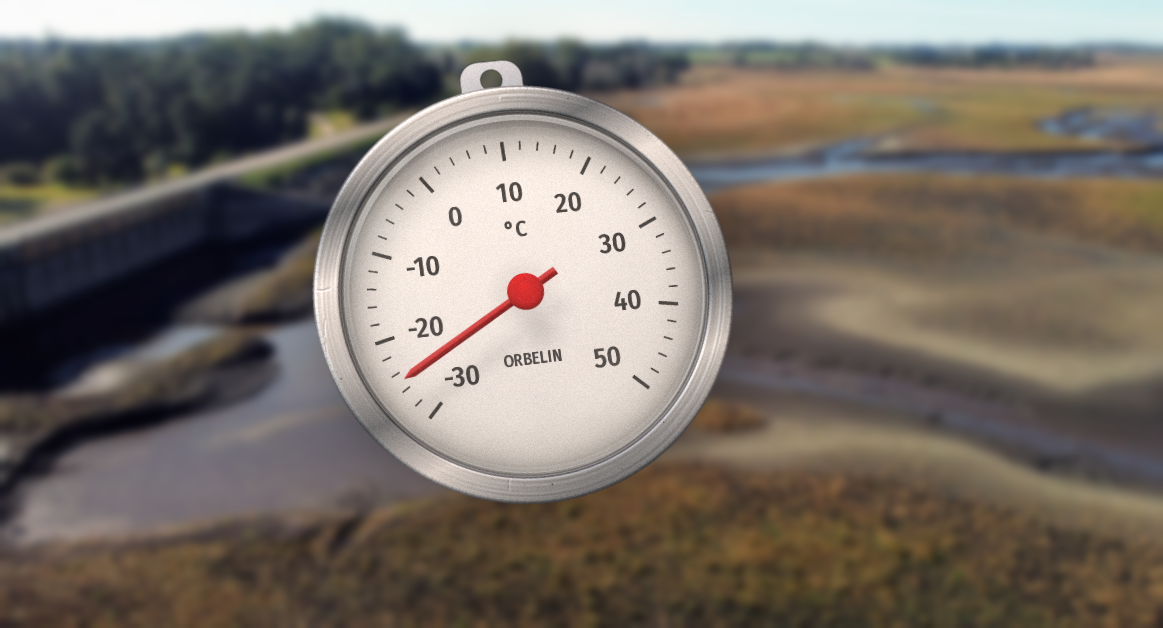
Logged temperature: -25; °C
